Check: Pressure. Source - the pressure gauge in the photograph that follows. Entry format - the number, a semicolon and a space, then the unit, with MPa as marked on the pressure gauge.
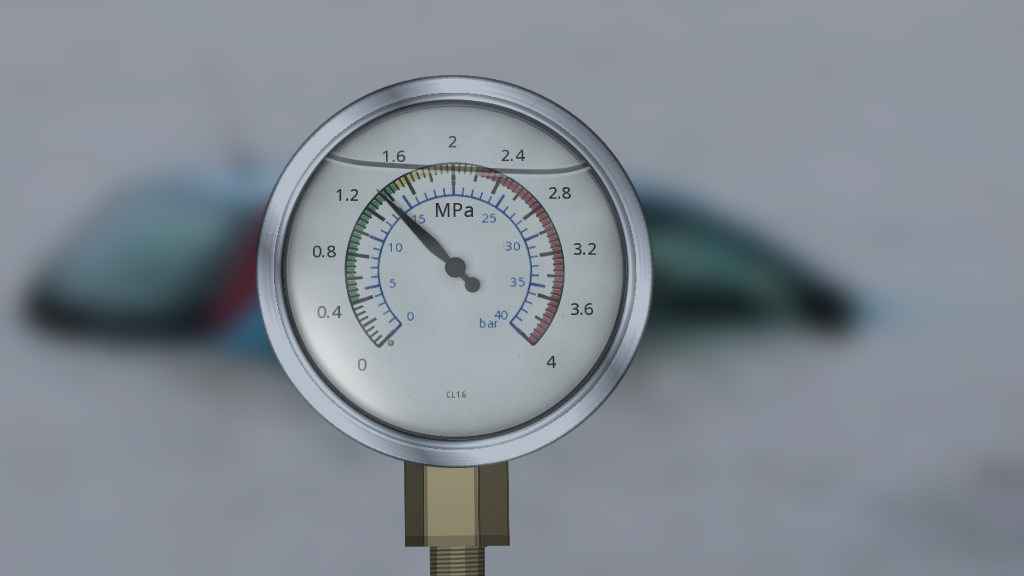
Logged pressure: 1.35; MPa
